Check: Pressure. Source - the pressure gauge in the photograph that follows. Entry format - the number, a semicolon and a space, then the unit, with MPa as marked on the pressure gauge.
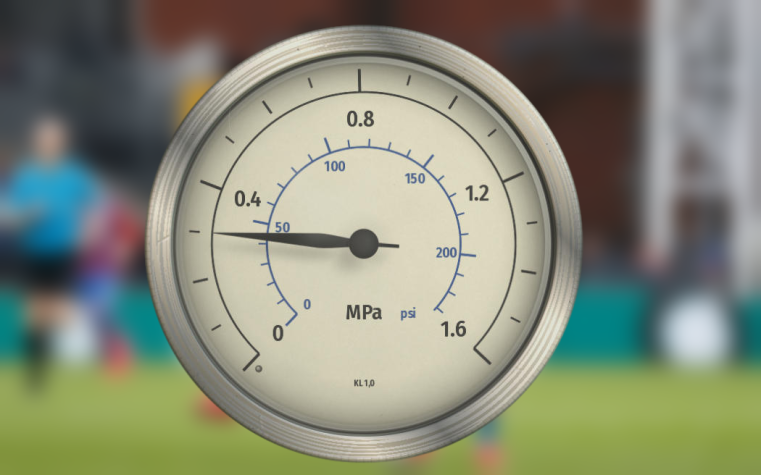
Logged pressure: 0.3; MPa
